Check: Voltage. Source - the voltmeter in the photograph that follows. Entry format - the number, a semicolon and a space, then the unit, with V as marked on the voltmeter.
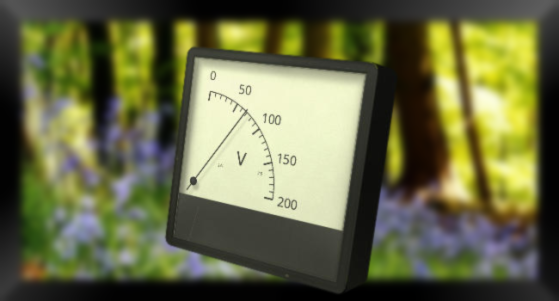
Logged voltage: 70; V
